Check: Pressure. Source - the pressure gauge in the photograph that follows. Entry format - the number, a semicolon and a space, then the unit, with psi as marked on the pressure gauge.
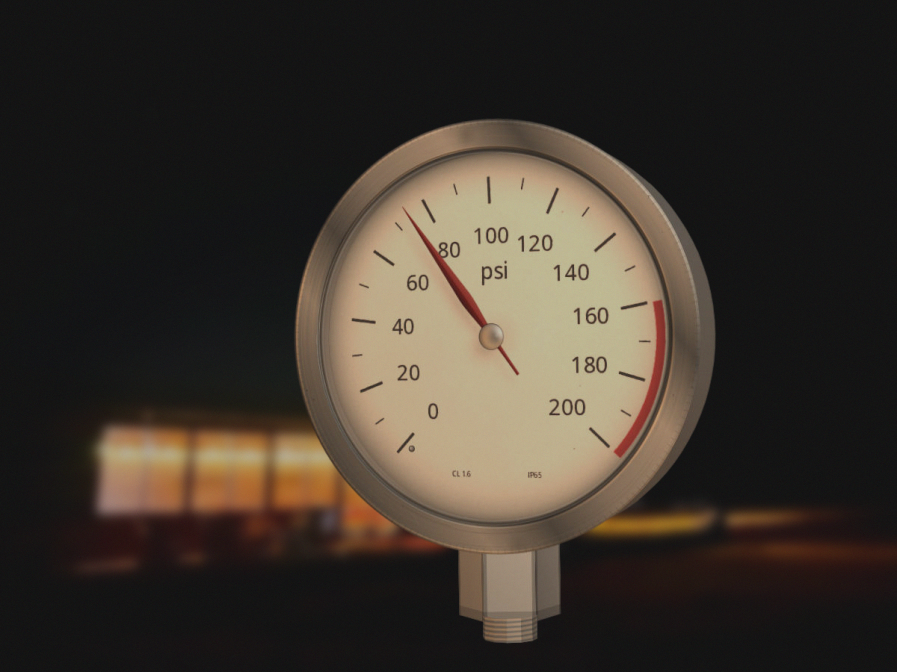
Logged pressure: 75; psi
